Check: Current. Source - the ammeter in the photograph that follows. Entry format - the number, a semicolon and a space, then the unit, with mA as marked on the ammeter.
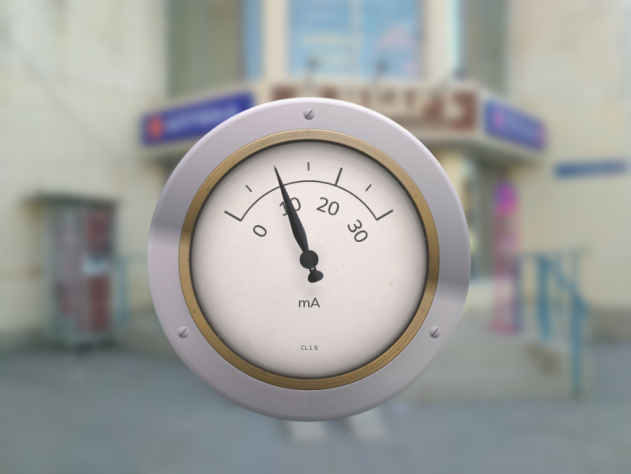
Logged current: 10; mA
